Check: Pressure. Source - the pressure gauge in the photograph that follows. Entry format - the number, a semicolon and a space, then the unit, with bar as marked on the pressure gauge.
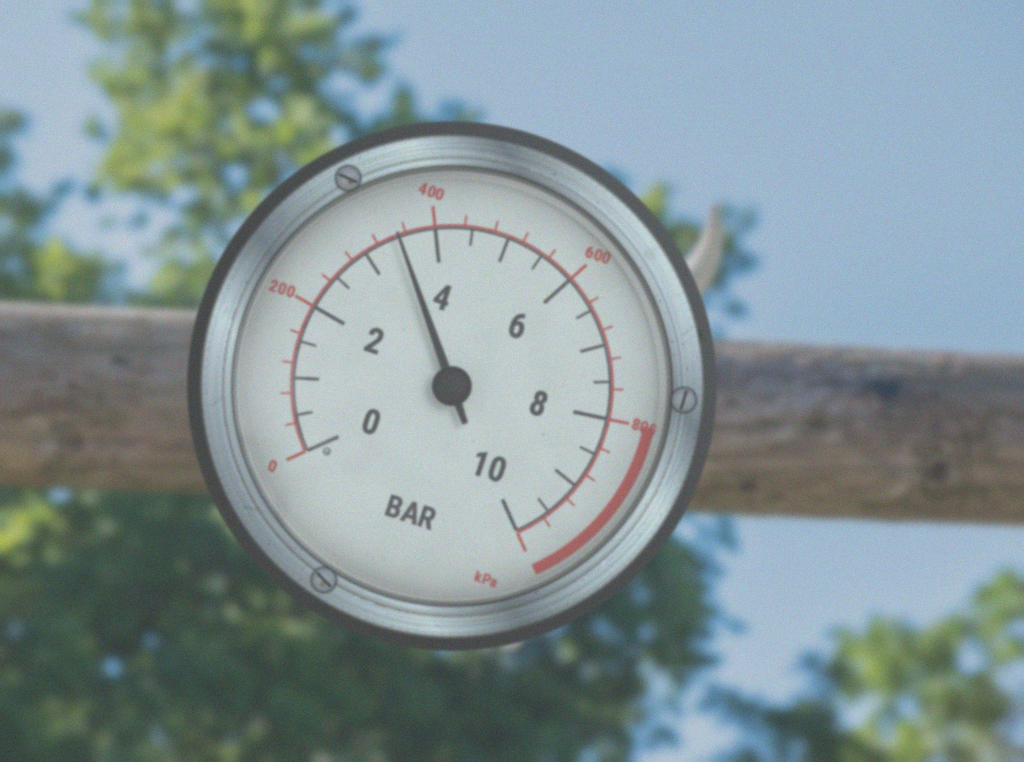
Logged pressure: 3.5; bar
